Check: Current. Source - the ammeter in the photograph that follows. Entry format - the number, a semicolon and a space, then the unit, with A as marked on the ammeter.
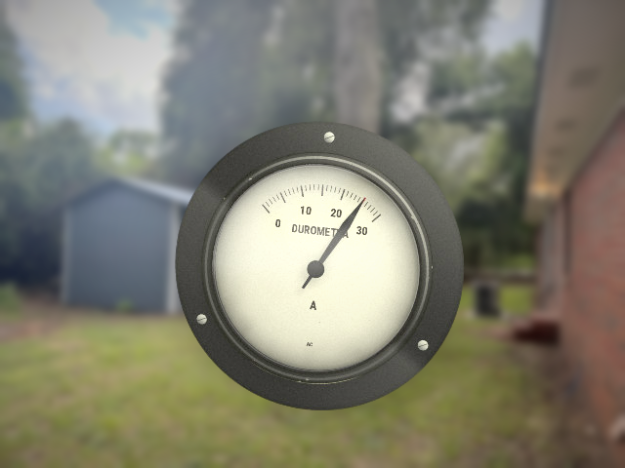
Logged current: 25; A
